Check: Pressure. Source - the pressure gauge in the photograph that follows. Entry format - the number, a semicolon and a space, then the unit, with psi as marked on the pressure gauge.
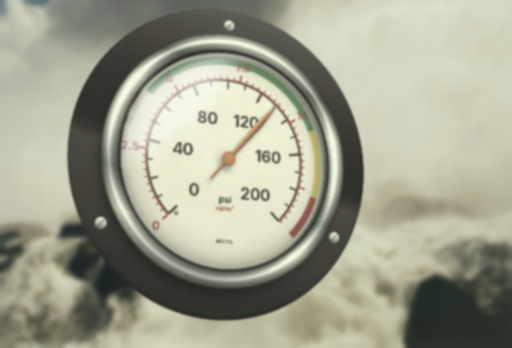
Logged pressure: 130; psi
